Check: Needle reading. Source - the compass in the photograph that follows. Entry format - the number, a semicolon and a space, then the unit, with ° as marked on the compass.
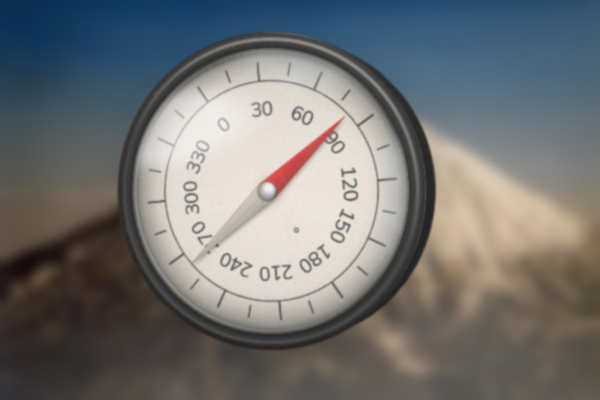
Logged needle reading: 82.5; °
